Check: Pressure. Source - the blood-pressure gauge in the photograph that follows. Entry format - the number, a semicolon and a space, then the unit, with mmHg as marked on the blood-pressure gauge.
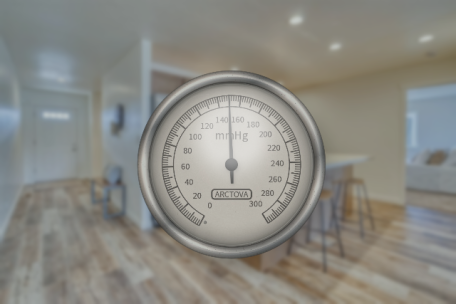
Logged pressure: 150; mmHg
